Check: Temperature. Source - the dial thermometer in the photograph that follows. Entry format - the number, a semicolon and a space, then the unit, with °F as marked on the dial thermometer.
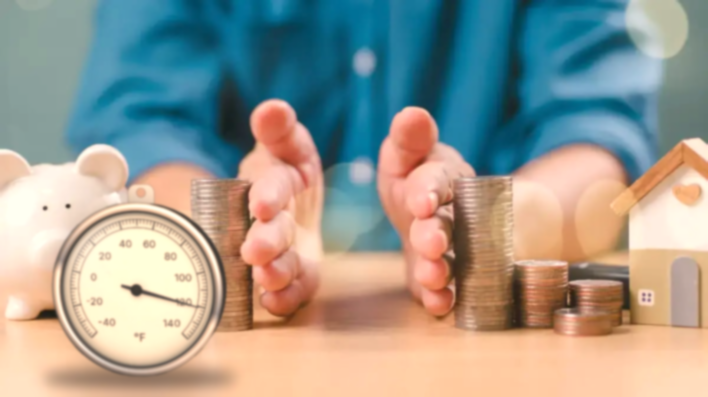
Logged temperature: 120; °F
